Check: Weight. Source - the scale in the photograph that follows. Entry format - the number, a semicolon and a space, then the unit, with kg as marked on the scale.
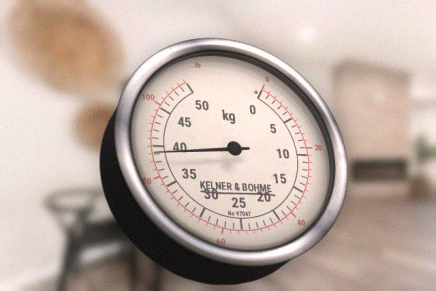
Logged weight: 39; kg
